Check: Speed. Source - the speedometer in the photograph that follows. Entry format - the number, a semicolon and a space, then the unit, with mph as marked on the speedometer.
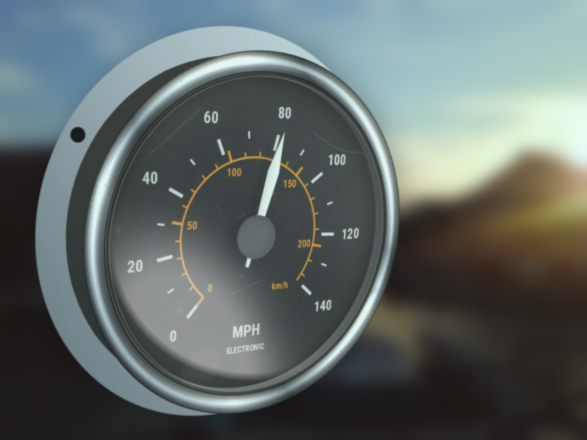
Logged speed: 80; mph
